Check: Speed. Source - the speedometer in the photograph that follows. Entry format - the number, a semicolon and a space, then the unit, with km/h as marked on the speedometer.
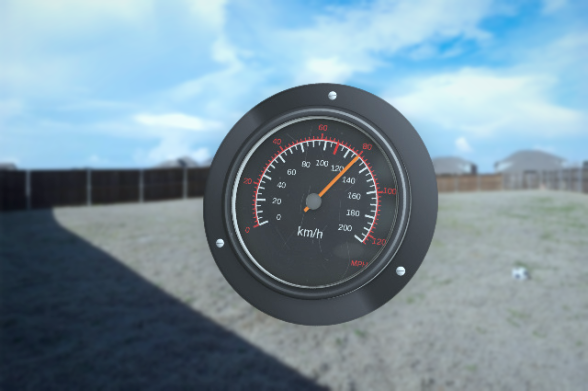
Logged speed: 130; km/h
